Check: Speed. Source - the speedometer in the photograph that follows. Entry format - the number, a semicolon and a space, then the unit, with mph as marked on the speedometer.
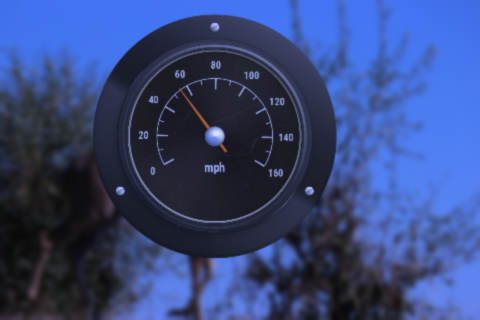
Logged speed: 55; mph
